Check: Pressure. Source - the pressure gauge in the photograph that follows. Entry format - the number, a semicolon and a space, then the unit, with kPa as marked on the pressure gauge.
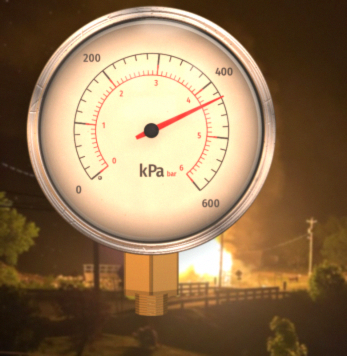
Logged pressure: 430; kPa
